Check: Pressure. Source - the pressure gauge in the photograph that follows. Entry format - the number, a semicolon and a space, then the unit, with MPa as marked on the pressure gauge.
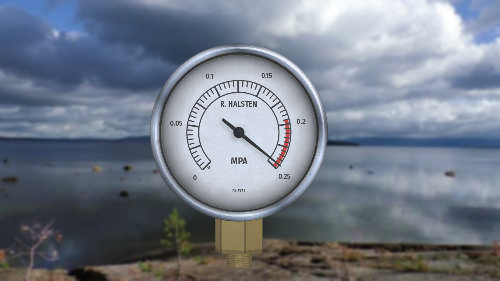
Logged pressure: 0.245; MPa
